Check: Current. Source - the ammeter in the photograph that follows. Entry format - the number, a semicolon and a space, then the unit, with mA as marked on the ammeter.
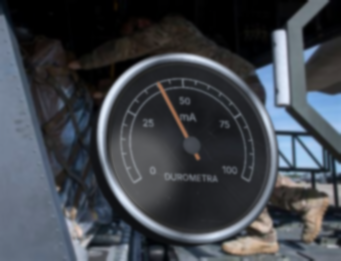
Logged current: 40; mA
